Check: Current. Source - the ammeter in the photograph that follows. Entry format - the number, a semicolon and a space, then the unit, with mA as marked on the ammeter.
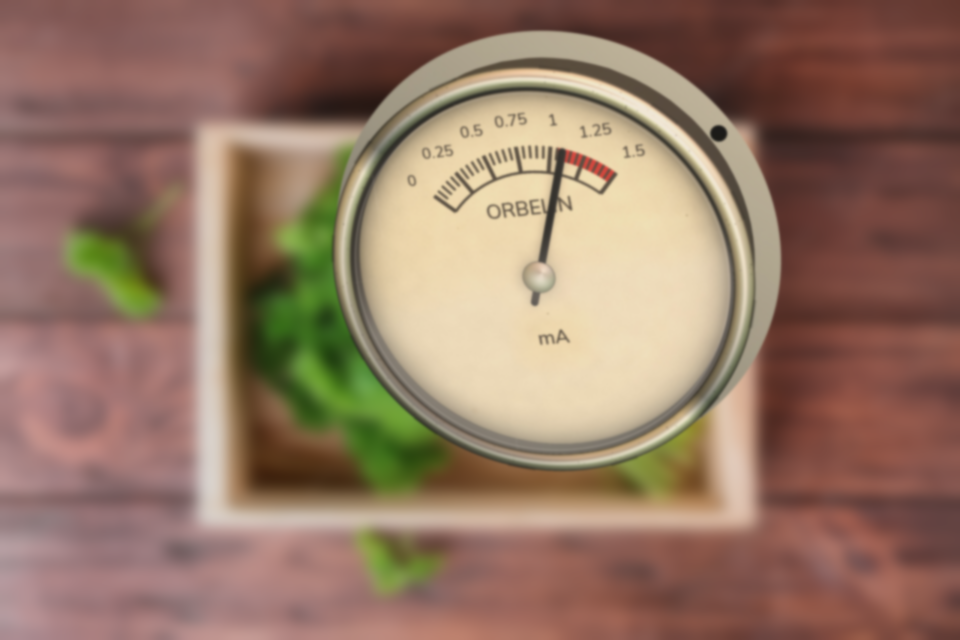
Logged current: 1.1; mA
